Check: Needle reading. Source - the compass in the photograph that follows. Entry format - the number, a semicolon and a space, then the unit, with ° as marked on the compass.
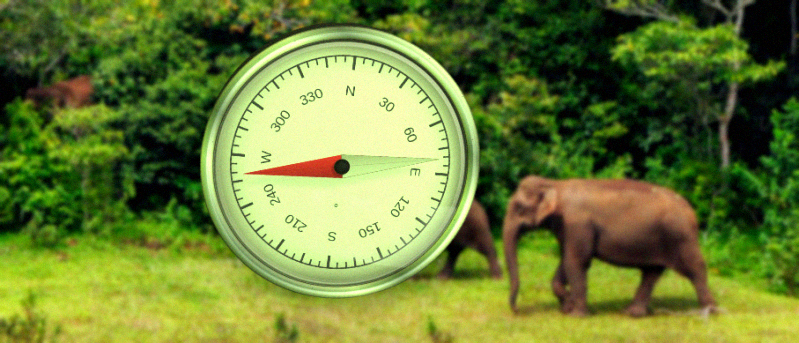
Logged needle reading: 260; °
